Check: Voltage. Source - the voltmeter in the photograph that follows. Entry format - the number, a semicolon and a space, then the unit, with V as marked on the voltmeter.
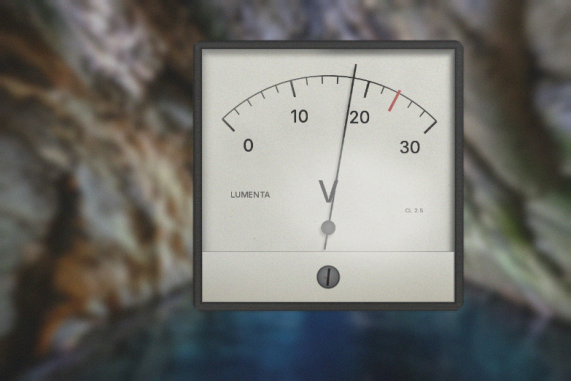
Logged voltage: 18; V
